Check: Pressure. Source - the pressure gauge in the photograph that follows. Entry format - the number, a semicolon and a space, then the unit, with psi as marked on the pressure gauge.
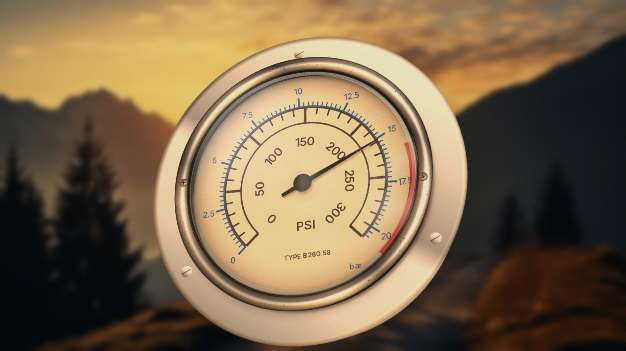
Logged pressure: 220; psi
